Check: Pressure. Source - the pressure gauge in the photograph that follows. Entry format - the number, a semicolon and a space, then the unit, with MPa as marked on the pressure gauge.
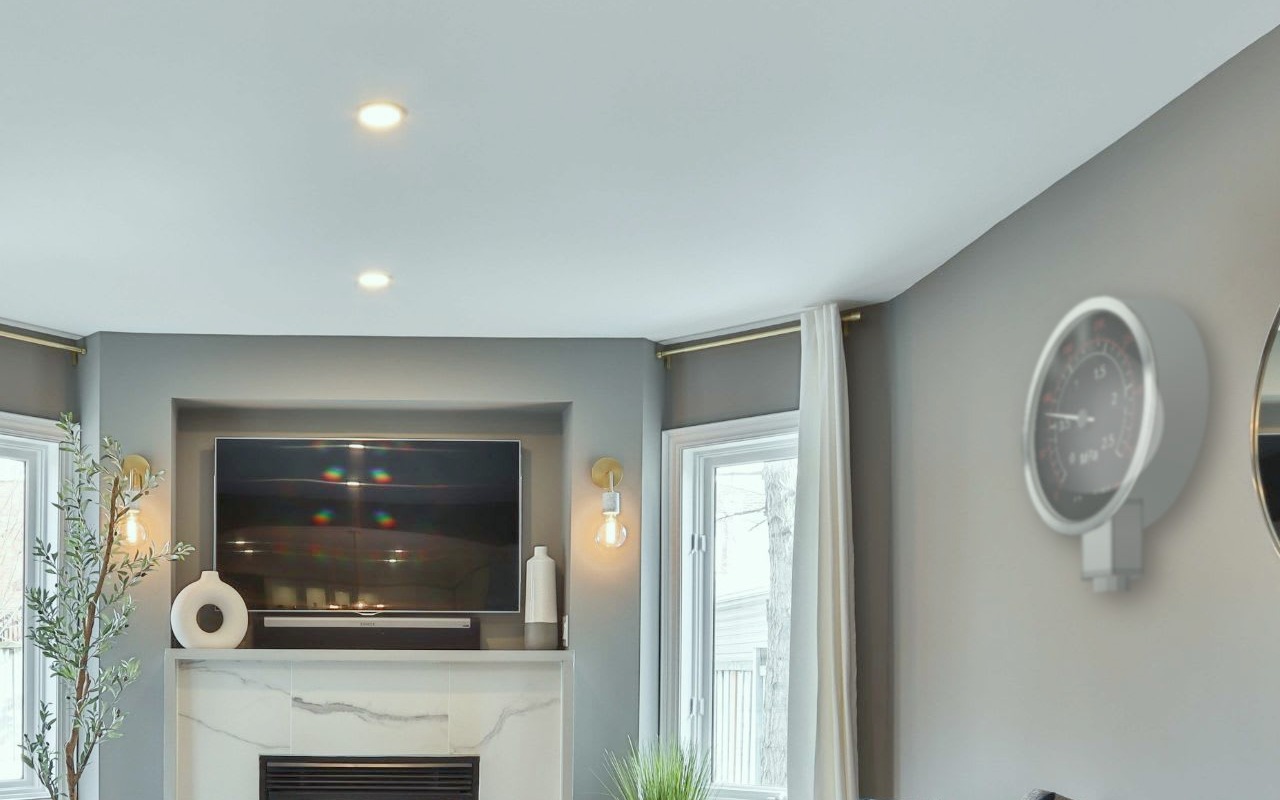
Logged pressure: 0.6; MPa
